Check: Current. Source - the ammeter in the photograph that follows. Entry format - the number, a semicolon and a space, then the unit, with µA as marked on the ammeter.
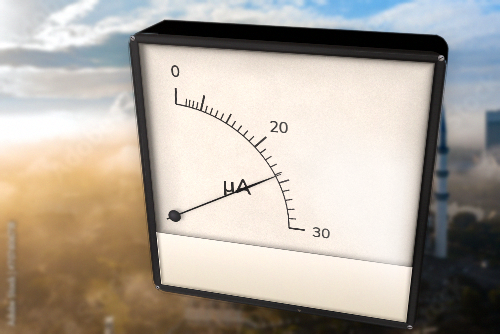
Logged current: 24; µA
